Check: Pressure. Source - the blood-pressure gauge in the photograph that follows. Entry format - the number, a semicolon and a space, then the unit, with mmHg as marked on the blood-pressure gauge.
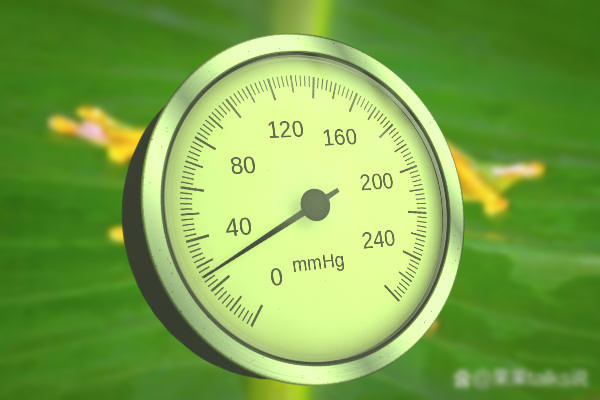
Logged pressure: 26; mmHg
